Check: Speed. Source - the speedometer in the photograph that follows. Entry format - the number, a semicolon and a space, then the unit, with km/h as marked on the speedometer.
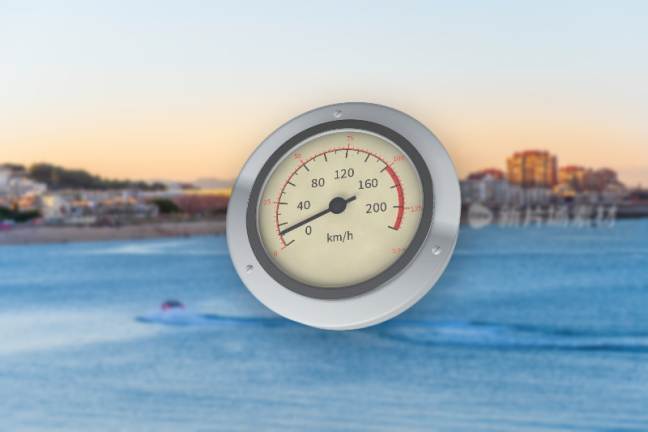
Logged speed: 10; km/h
